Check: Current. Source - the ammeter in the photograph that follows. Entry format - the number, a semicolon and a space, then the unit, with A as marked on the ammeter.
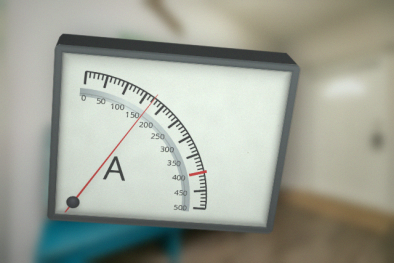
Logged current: 170; A
